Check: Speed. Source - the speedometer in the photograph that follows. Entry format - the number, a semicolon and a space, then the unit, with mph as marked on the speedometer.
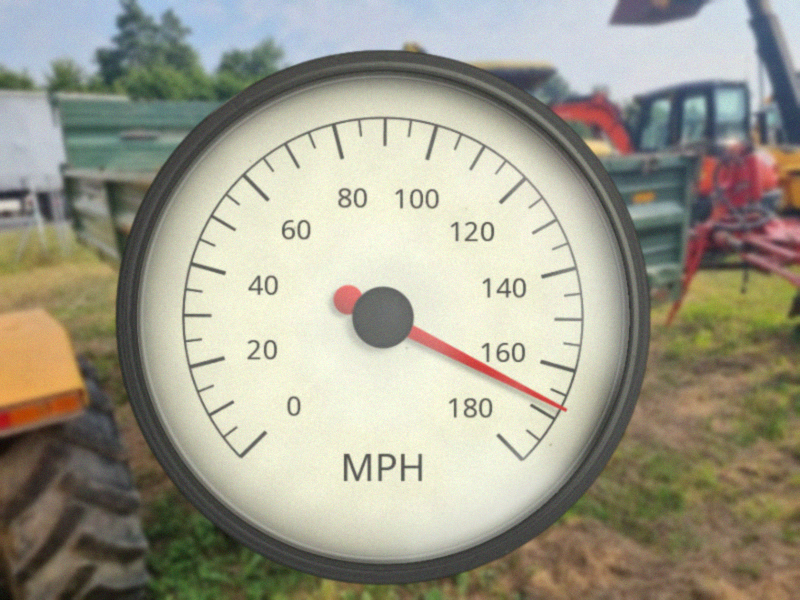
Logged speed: 167.5; mph
